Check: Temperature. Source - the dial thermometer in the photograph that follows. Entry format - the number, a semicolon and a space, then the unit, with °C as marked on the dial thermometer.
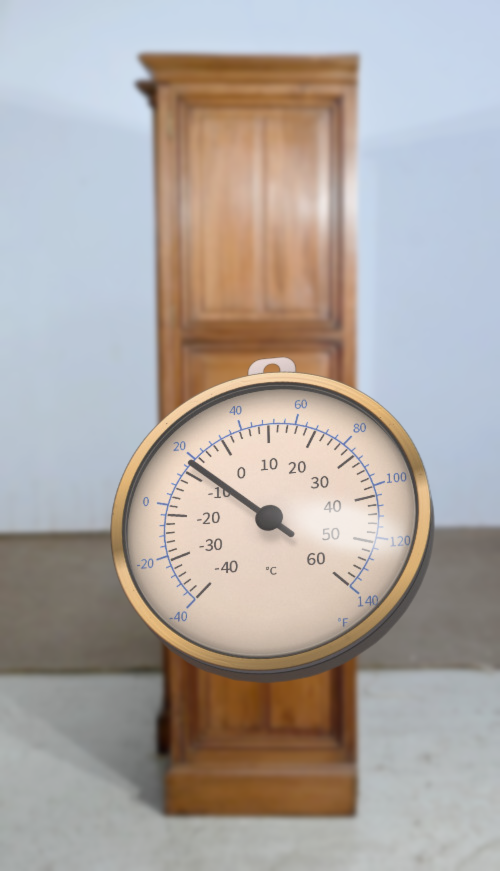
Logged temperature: -8; °C
